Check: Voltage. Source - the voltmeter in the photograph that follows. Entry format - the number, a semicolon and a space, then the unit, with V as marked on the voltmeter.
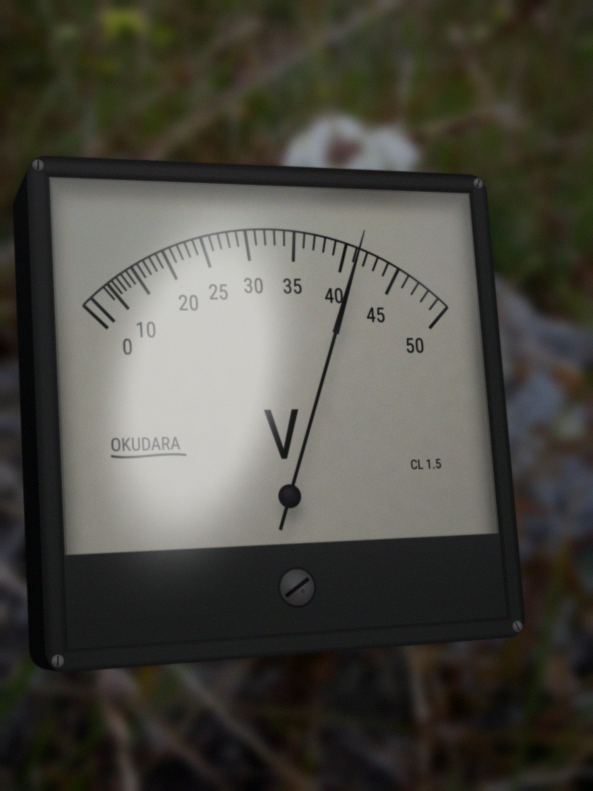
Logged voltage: 41; V
